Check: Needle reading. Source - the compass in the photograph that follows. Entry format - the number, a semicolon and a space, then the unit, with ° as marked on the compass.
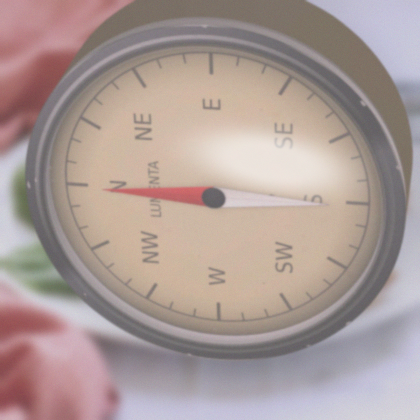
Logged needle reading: 0; °
